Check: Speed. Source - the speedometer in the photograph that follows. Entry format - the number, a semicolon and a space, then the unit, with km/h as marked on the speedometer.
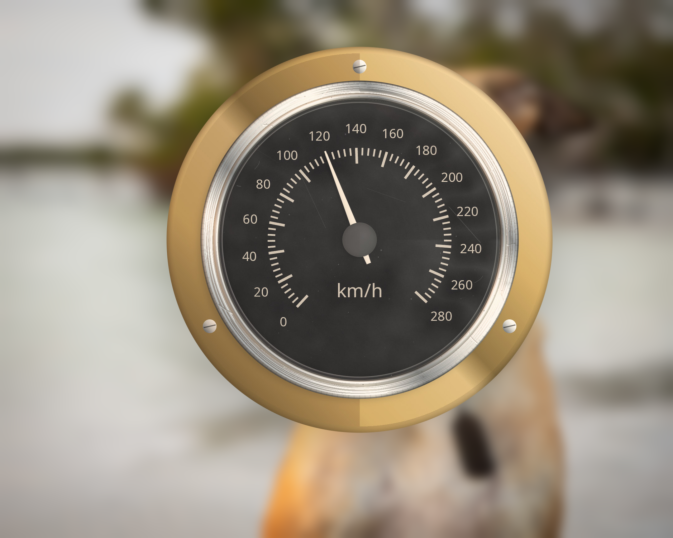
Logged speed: 120; km/h
